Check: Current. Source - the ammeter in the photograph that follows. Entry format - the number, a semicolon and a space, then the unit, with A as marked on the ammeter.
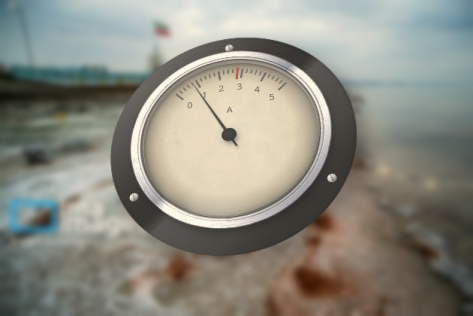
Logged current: 0.8; A
